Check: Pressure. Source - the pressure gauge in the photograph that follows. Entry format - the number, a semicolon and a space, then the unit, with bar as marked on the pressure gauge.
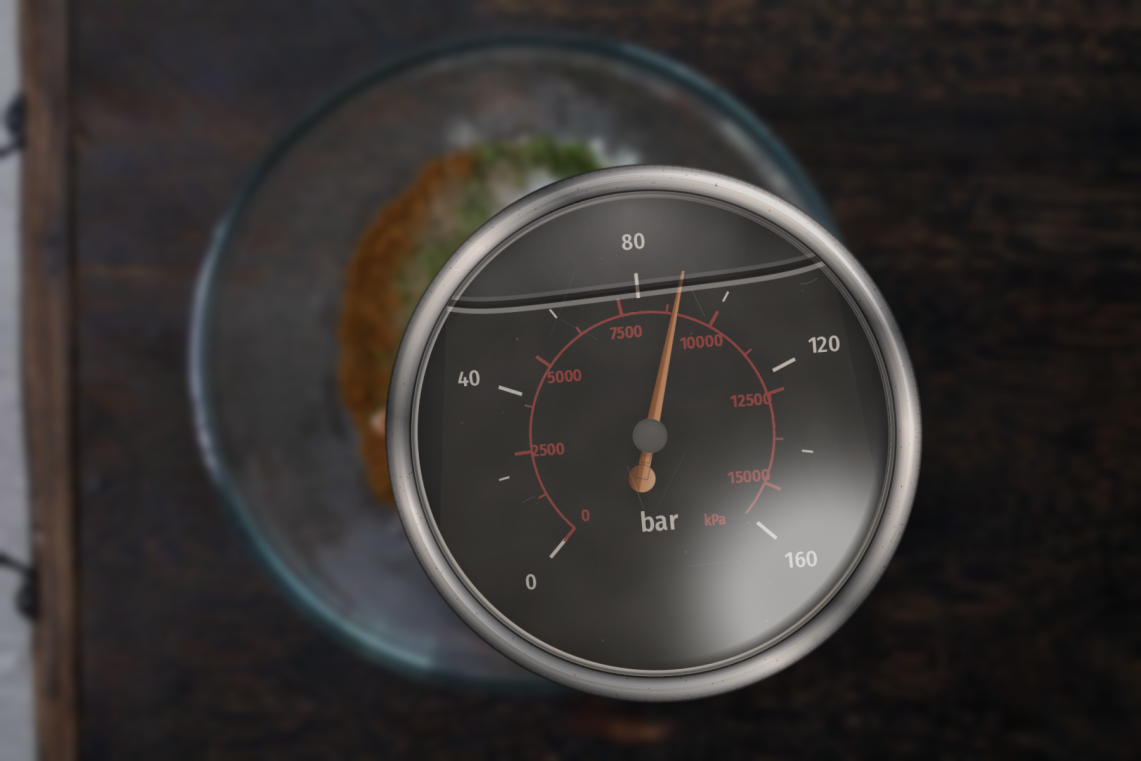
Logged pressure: 90; bar
